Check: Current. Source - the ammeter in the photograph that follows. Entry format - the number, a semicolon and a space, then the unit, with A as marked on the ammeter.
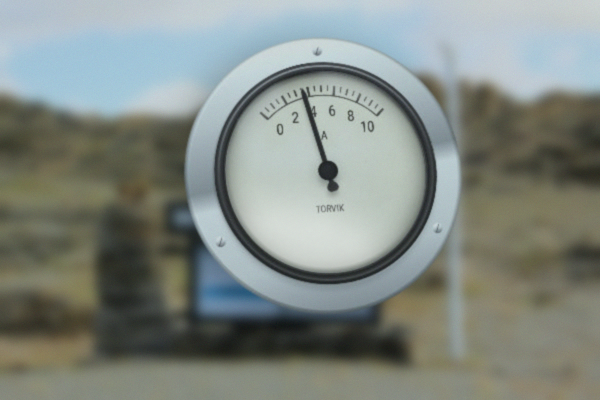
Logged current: 3.5; A
